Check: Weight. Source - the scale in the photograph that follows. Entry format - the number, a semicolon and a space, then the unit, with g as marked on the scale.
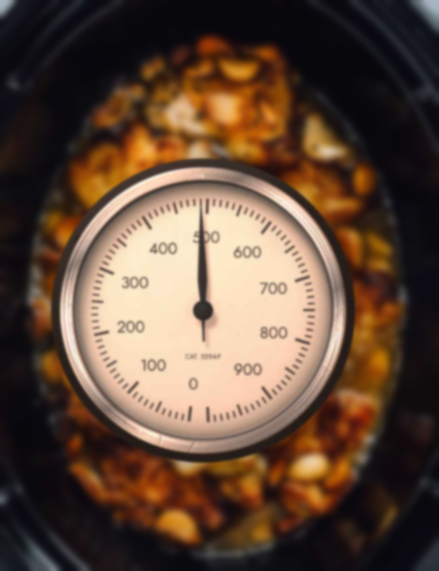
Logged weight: 490; g
